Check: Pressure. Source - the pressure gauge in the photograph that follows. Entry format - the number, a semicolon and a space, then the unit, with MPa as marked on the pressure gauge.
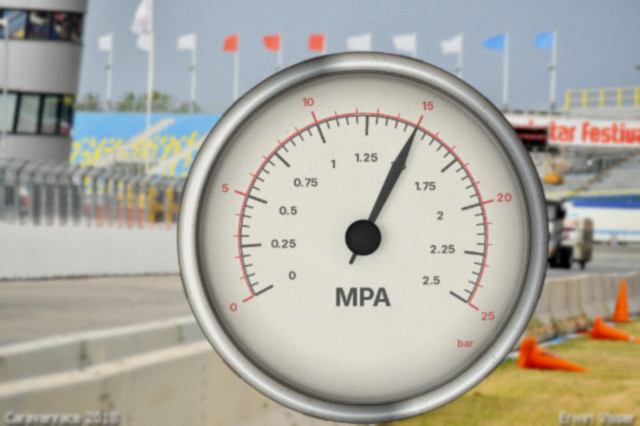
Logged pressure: 1.5; MPa
